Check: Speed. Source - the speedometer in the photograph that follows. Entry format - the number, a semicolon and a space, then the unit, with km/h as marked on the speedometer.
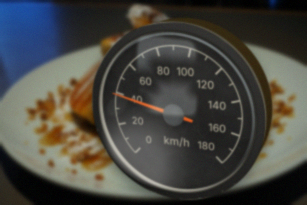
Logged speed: 40; km/h
